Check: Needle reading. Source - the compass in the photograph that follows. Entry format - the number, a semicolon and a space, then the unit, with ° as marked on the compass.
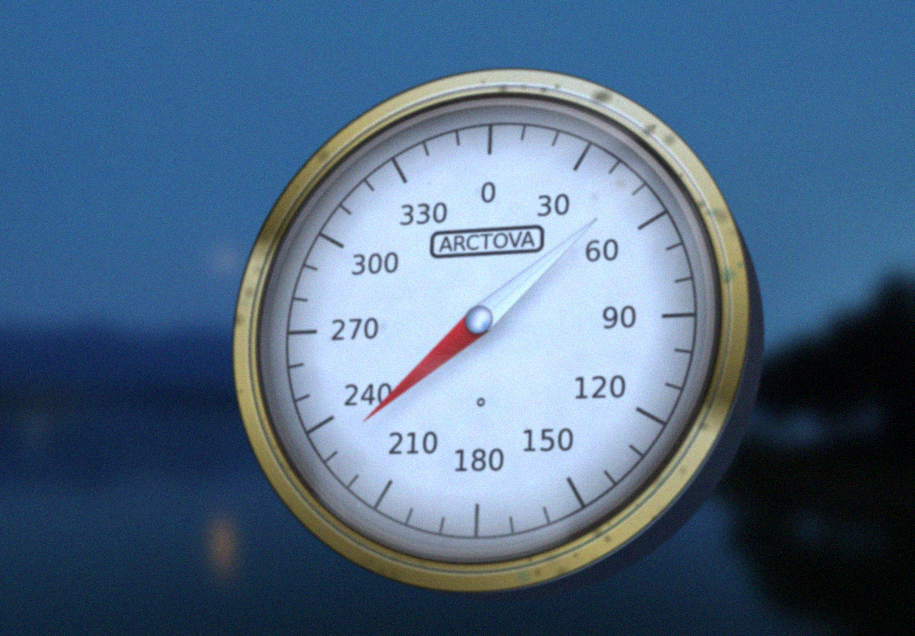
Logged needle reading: 230; °
